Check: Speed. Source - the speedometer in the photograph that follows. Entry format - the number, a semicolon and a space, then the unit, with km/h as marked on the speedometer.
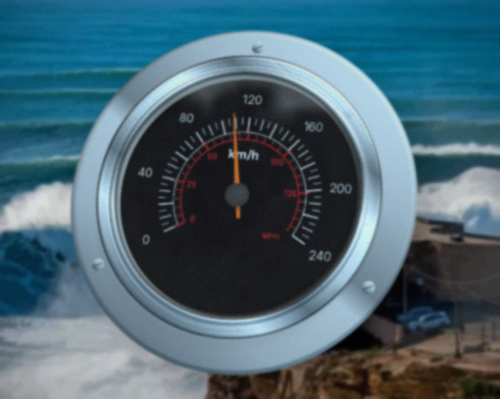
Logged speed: 110; km/h
